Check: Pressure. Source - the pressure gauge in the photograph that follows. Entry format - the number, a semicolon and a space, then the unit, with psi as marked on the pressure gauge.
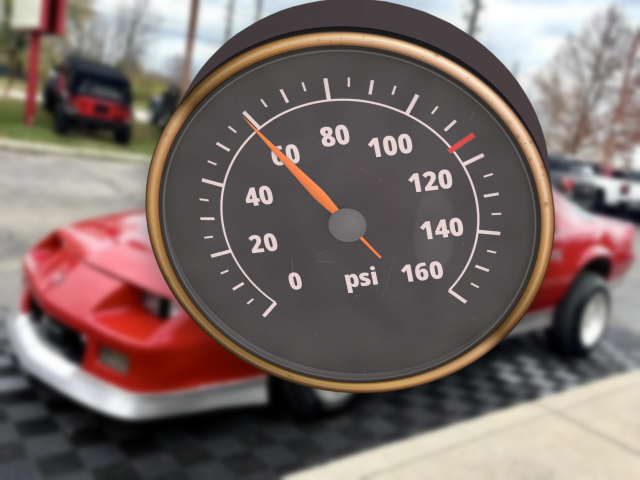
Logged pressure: 60; psi
